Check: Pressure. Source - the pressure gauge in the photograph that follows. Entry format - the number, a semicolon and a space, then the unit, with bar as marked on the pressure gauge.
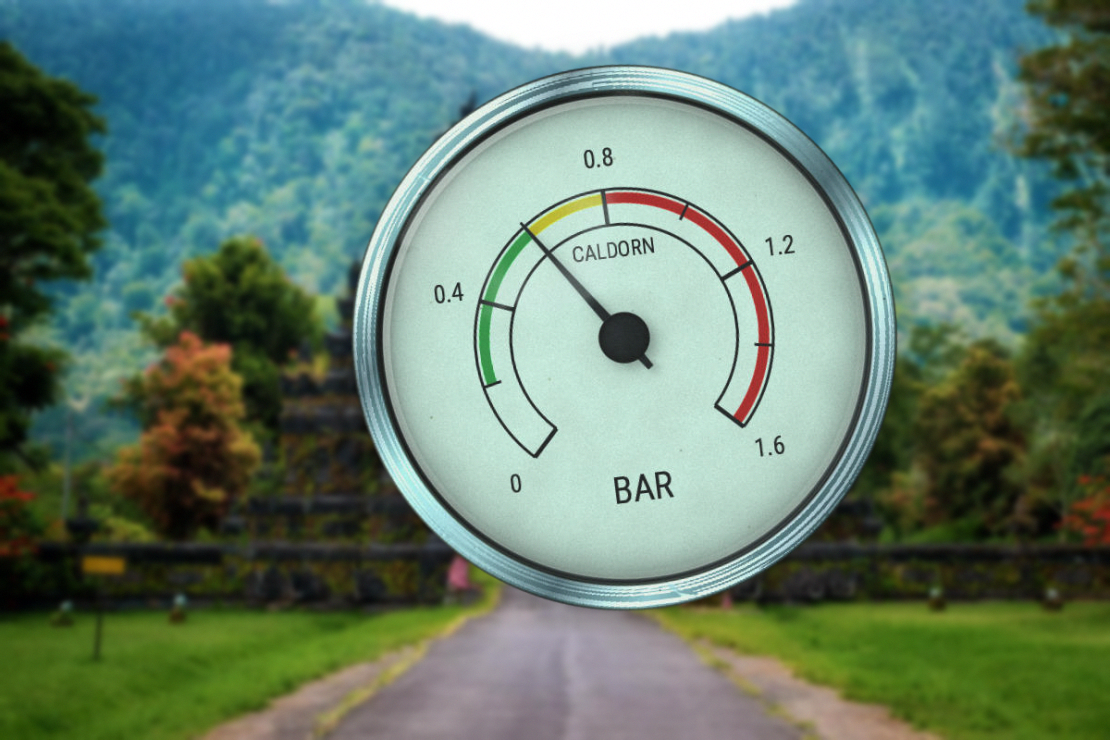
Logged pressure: 0.6; bar
